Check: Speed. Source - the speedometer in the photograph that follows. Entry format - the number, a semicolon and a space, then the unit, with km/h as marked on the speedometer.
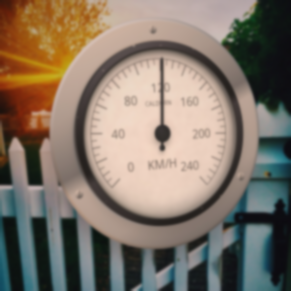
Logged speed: 120; km/h
